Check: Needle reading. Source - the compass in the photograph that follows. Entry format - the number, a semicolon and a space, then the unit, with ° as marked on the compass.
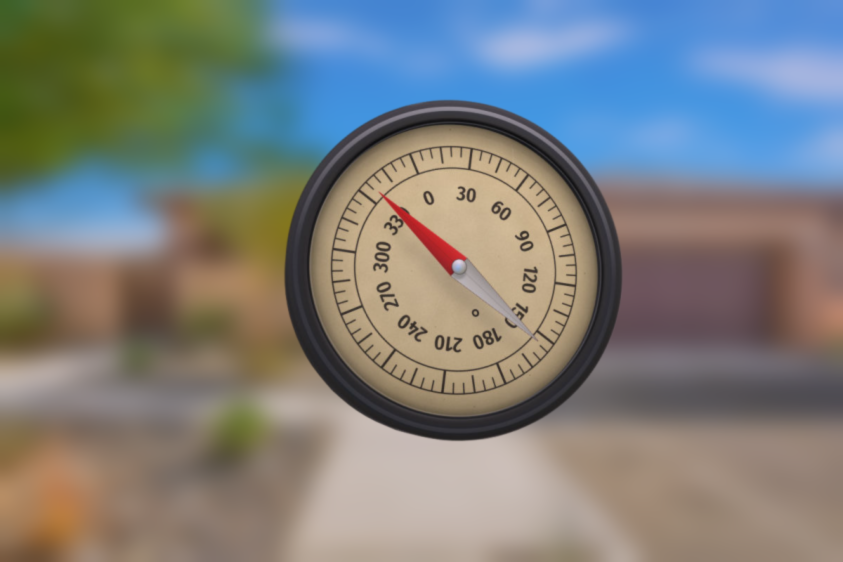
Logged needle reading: 335; °
